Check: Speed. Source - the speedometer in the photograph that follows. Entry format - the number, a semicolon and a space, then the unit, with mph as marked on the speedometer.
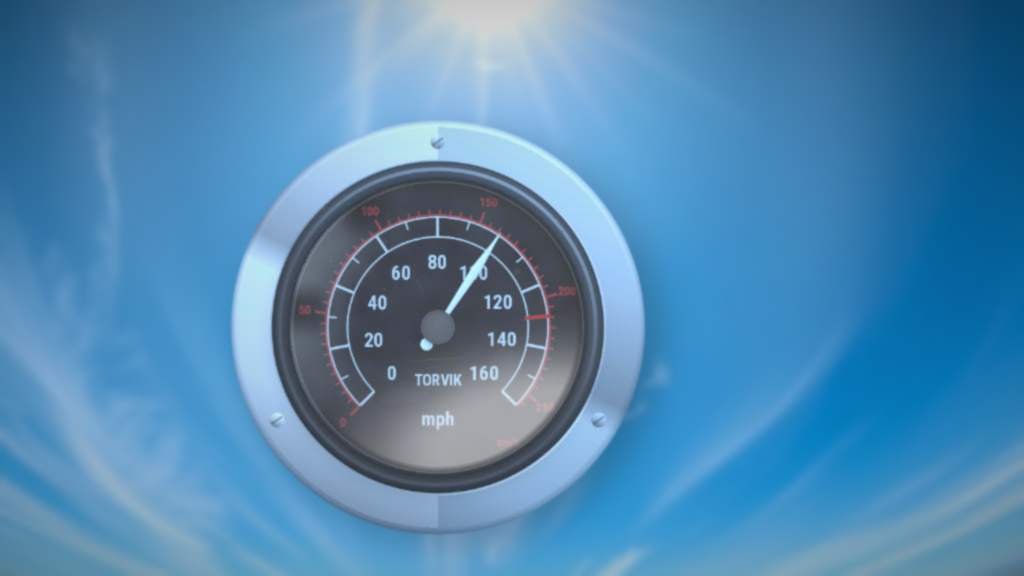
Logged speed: 100; mph
